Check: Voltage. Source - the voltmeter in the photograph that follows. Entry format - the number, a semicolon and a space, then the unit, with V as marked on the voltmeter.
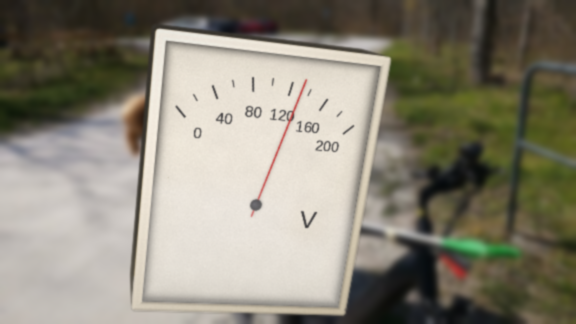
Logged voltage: 130; V
